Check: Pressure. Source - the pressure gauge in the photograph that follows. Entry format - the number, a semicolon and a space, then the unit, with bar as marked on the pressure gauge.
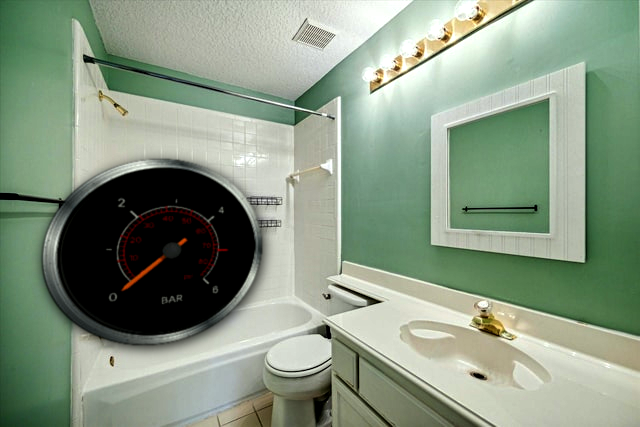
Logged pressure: 0; bar
